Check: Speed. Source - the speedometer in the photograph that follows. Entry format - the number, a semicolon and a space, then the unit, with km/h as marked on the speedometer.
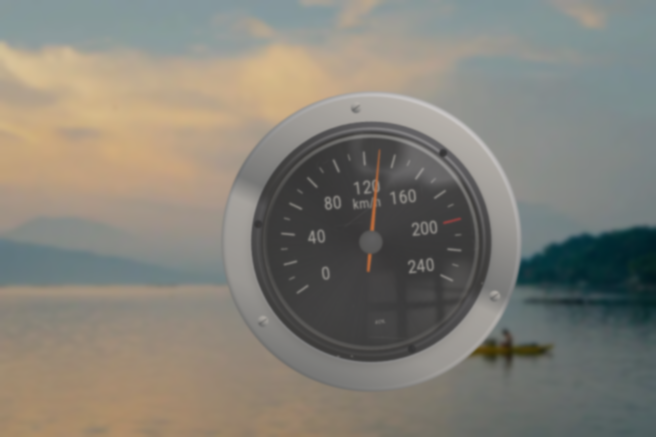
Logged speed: 130; km/h
